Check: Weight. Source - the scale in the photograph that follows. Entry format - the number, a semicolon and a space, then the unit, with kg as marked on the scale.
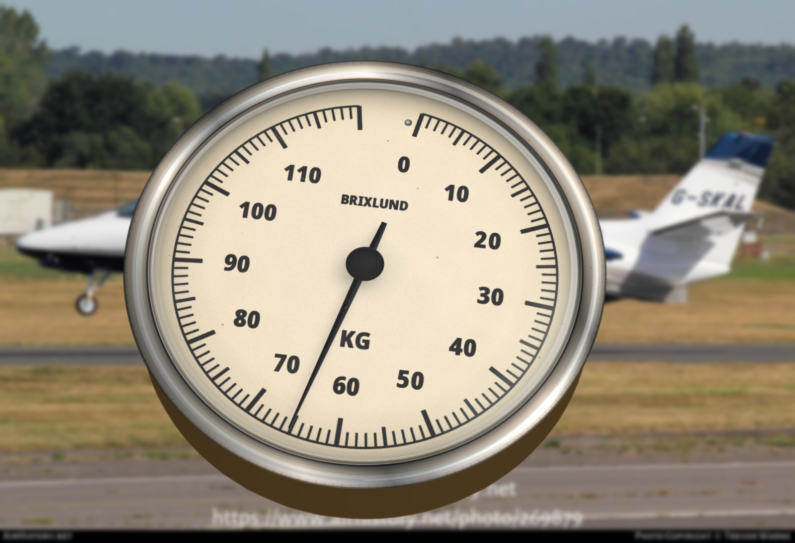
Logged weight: 65; kg
